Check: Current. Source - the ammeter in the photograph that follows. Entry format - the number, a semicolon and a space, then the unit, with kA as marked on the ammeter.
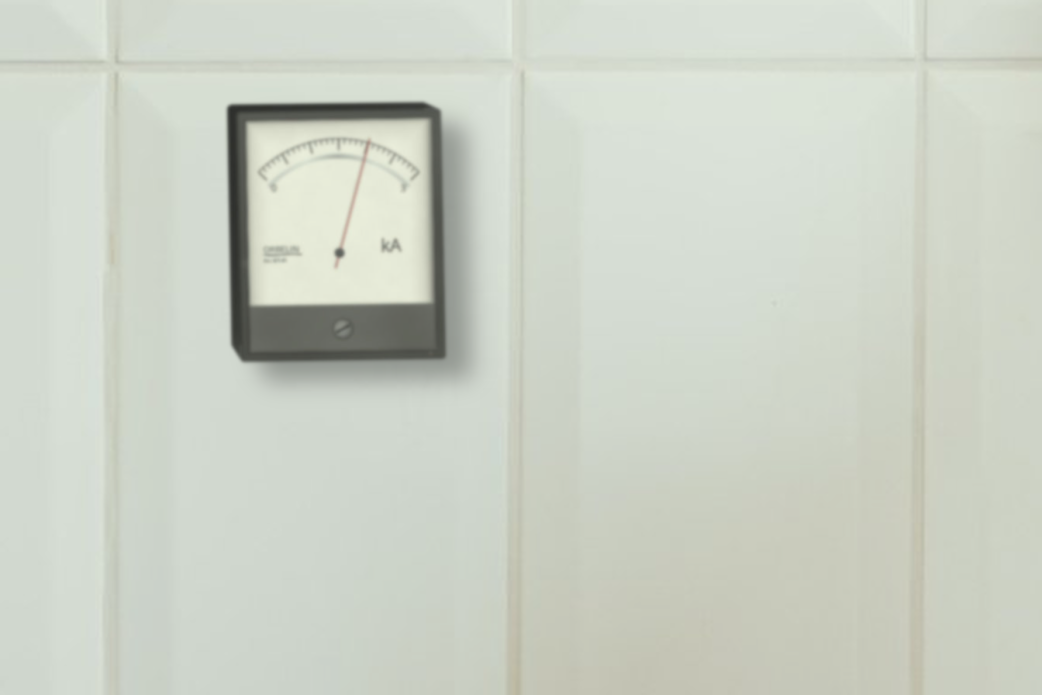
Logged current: 2; kA
